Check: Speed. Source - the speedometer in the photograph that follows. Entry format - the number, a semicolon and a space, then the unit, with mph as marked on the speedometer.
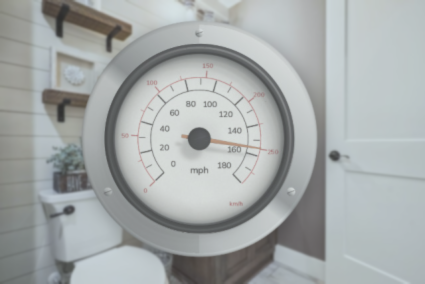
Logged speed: 155; mph
